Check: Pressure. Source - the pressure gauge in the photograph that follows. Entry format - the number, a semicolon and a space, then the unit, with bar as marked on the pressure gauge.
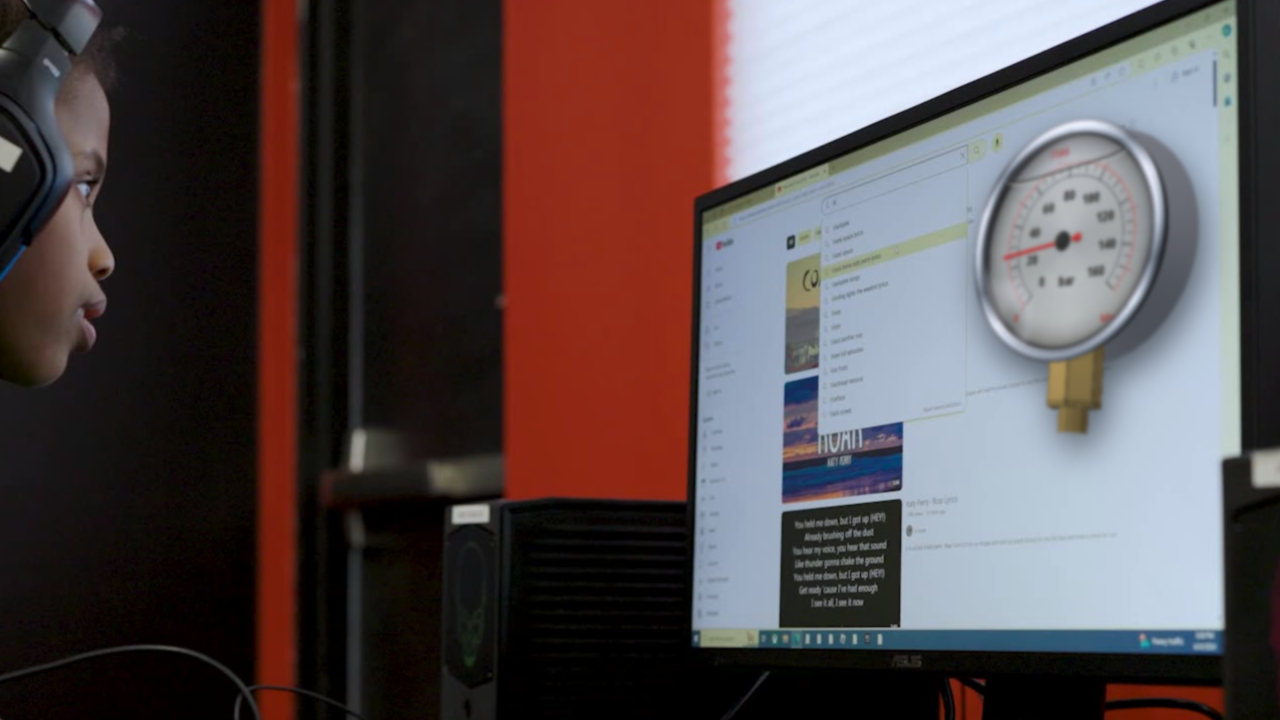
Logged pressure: 25; bar
